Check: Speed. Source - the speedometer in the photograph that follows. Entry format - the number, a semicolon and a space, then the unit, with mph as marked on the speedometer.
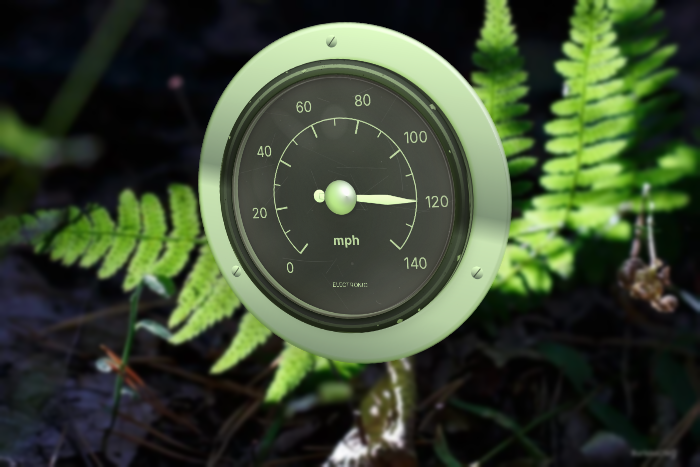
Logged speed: 120; mph
